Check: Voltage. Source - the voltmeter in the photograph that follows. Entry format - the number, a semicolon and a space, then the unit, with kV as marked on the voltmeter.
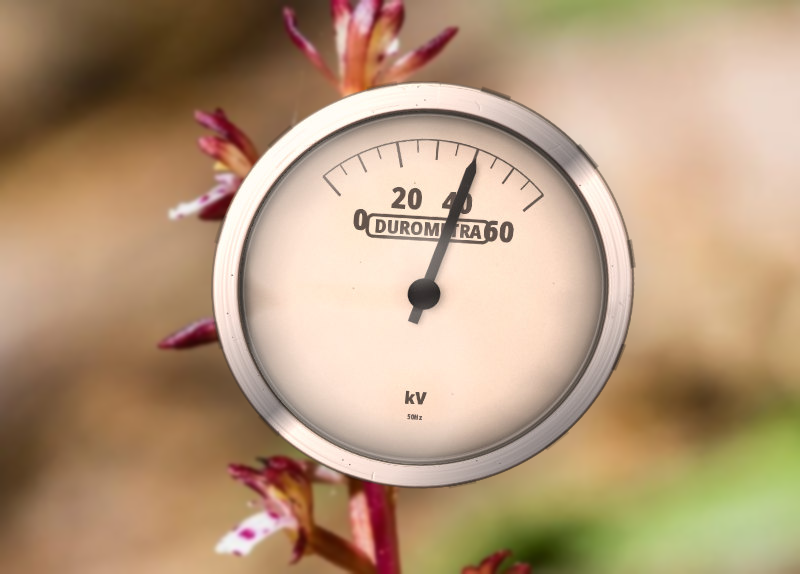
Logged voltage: 40; kV
